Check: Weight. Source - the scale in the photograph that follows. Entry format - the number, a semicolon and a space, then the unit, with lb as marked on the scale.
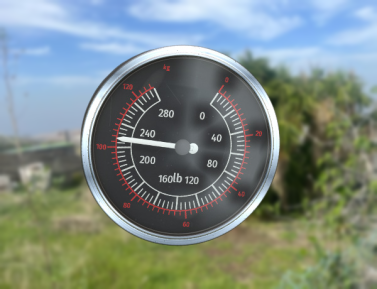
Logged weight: 228; lb
